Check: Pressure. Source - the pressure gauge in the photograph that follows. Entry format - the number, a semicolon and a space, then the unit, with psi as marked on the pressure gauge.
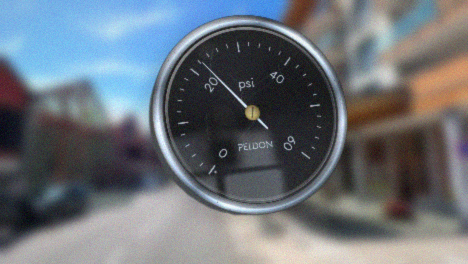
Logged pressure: 22; psi
